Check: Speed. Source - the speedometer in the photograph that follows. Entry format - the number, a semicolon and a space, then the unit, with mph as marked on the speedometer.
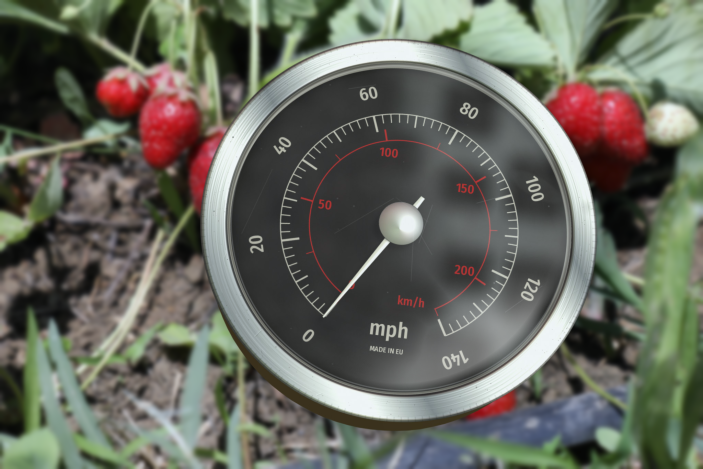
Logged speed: 0; mph
